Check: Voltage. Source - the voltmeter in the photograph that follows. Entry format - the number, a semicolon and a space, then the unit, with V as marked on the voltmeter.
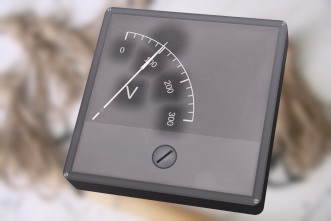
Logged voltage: 100; V
